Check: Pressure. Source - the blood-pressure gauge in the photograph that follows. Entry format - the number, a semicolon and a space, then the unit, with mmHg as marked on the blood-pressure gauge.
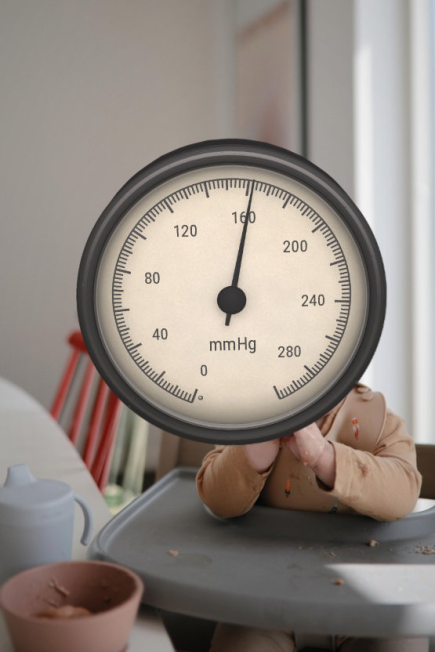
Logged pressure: 162; mmHg
